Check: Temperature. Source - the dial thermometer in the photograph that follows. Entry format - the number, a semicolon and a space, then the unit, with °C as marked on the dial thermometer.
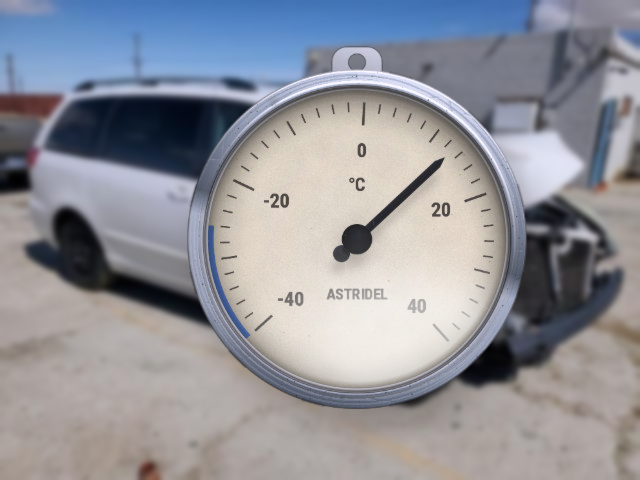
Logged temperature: 13; °C
